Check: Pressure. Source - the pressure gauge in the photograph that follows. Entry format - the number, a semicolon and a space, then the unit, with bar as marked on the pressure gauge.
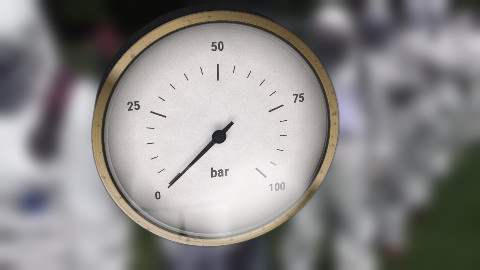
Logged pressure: 0; bar
